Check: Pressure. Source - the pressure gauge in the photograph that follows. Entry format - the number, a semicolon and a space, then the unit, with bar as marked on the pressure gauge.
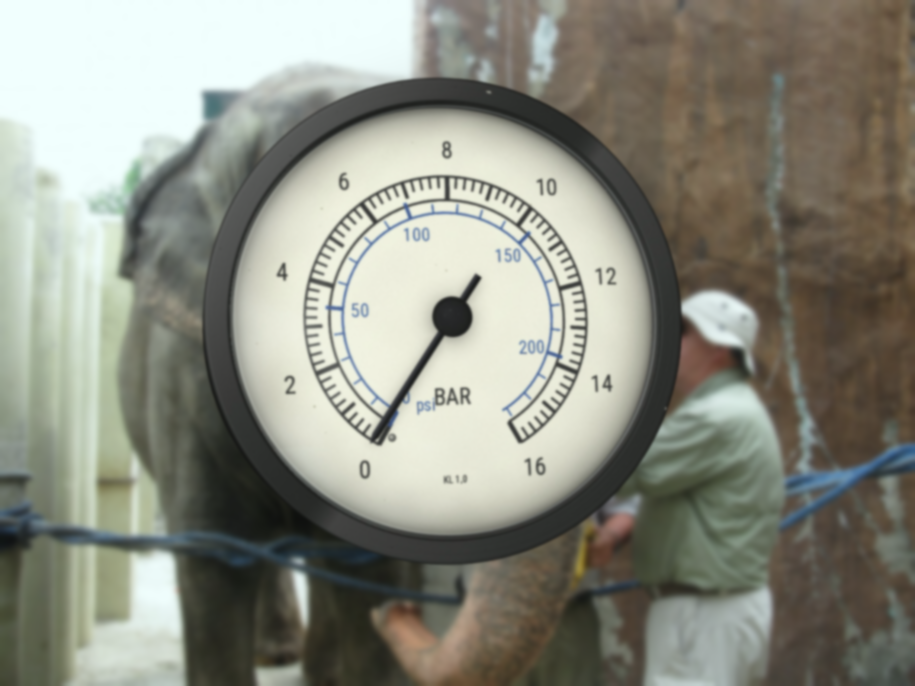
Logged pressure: 0.2; bar
